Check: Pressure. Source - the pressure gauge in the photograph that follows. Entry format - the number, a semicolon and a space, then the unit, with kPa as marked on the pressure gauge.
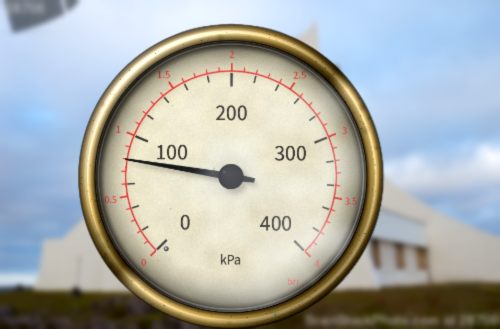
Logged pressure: 80; kPa
